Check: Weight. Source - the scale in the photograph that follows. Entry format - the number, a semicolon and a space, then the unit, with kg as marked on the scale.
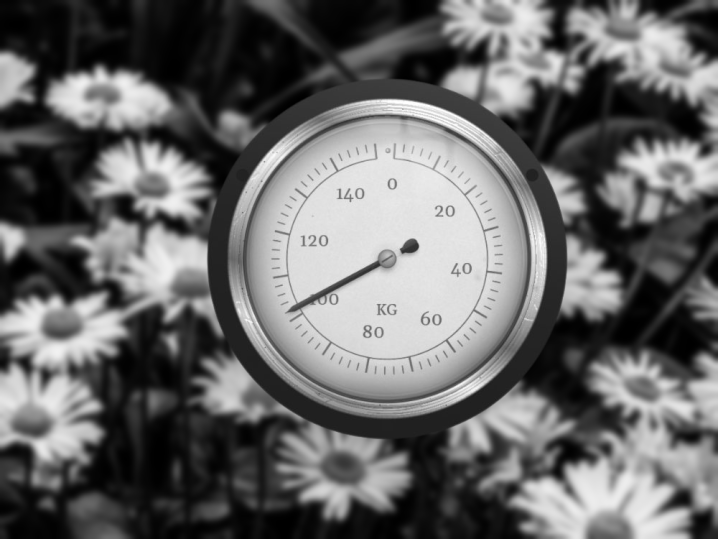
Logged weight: 102; kg
